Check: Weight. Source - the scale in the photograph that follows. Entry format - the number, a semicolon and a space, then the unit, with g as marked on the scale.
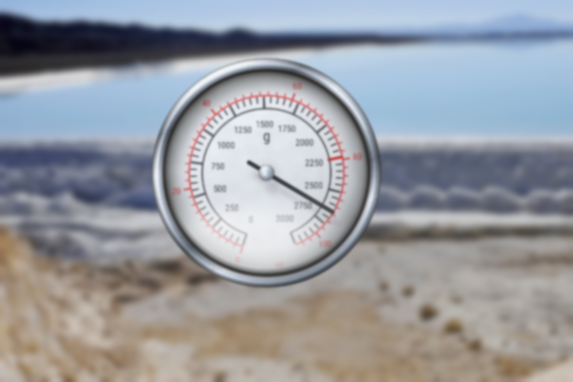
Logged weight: 2650; g
